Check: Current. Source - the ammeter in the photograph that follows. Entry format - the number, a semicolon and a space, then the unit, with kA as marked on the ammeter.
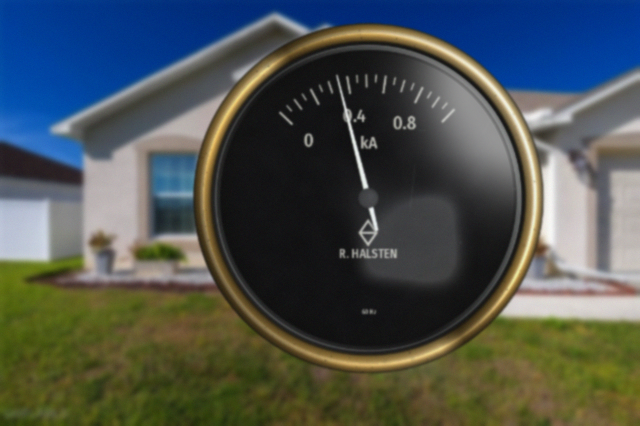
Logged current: 0.35; kA
